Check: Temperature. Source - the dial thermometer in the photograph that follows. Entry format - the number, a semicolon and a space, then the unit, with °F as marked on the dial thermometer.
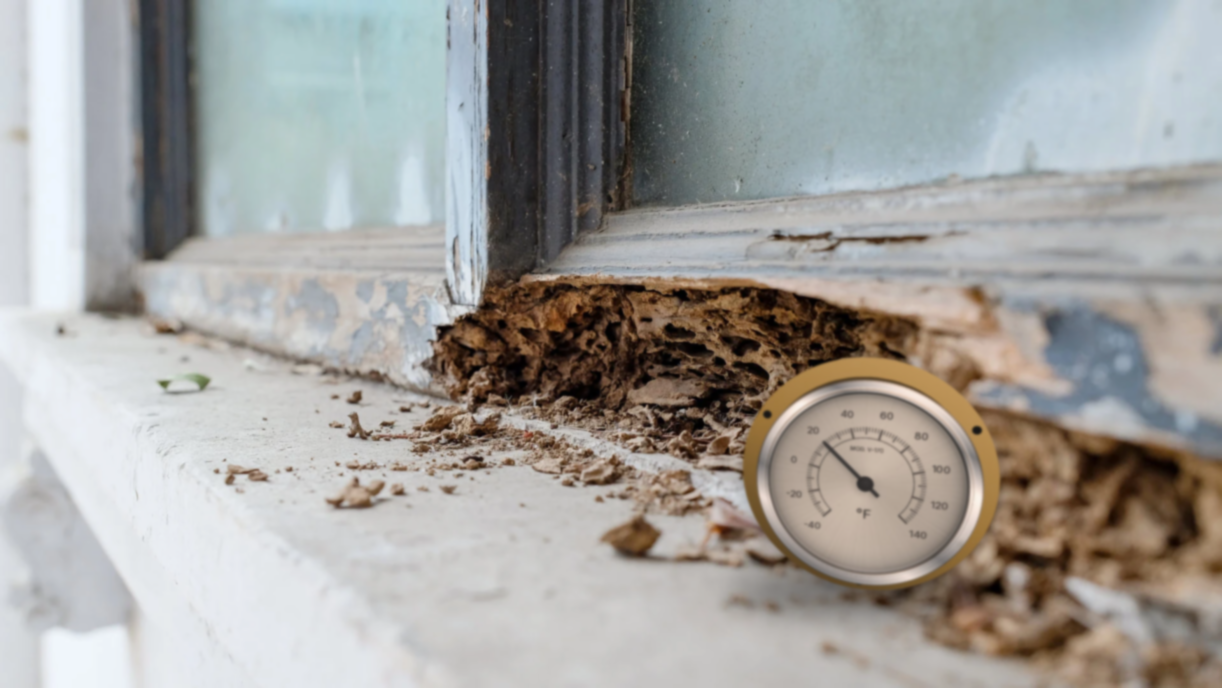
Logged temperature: 20; °F
